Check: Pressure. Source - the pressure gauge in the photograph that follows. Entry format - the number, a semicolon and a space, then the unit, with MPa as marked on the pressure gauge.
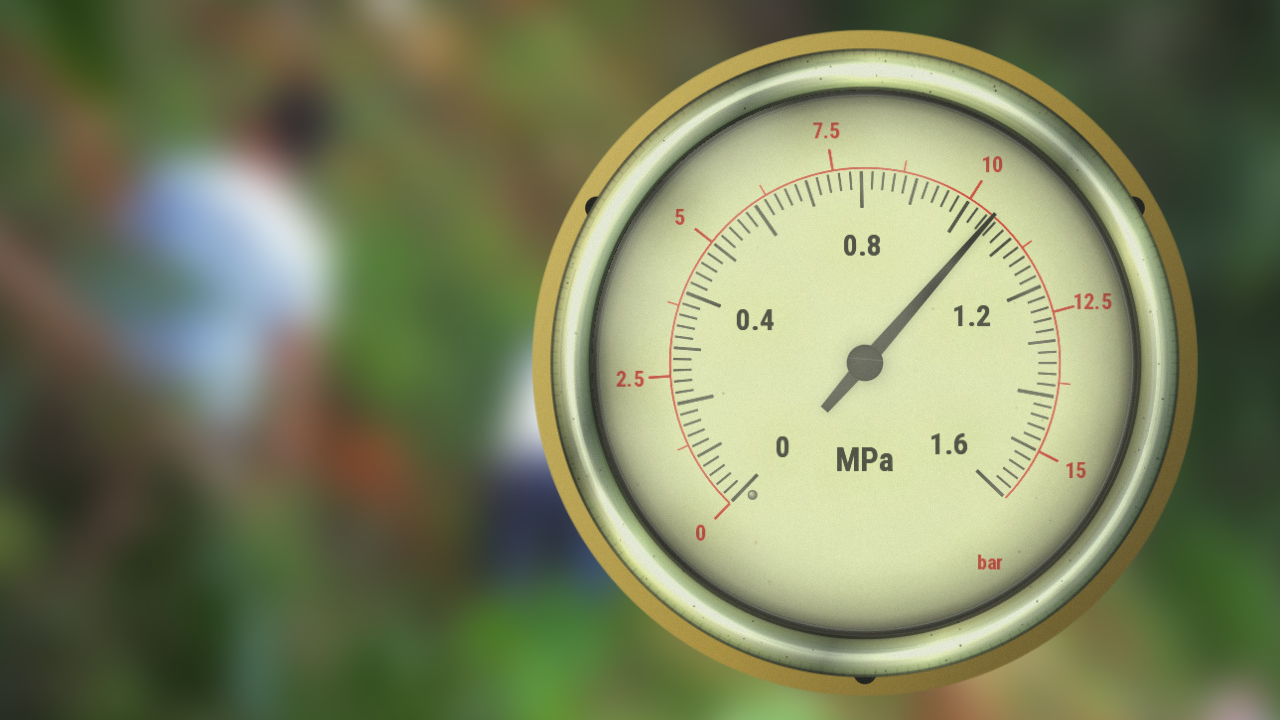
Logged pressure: 1.05; MPa
